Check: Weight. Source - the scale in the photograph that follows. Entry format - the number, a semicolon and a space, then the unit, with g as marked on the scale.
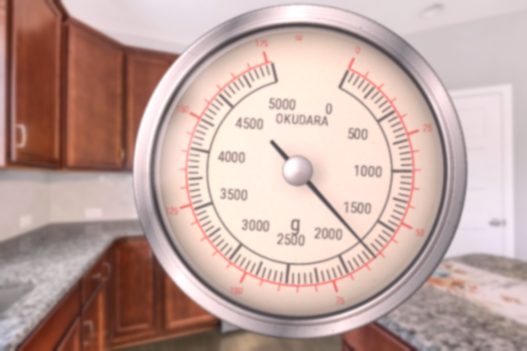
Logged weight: 1750; g
